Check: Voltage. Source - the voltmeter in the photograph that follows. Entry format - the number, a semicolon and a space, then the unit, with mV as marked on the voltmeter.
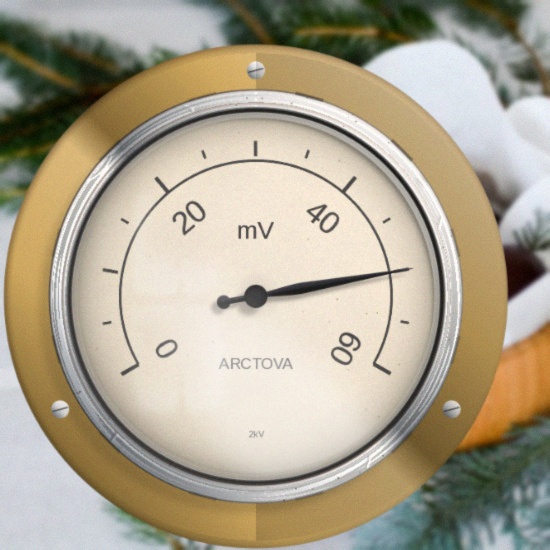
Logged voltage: 50; mV
